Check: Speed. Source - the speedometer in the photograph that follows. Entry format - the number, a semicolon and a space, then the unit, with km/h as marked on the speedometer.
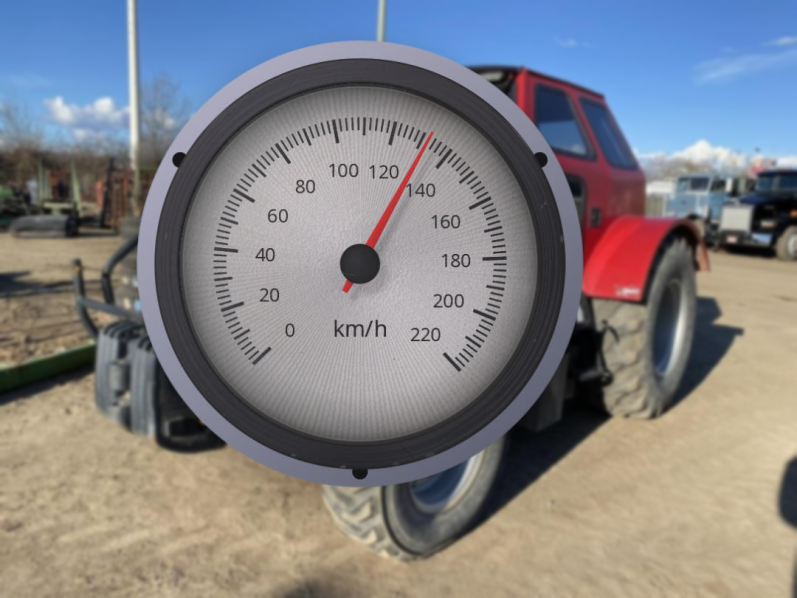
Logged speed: 132; km/h
